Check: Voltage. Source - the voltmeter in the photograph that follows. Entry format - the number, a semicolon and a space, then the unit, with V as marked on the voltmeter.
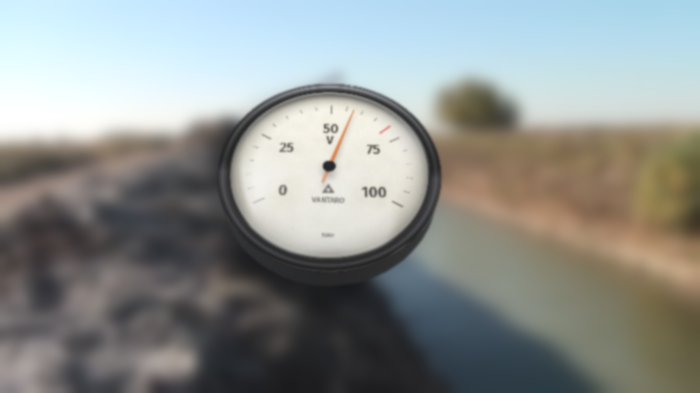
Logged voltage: 57.5; V
